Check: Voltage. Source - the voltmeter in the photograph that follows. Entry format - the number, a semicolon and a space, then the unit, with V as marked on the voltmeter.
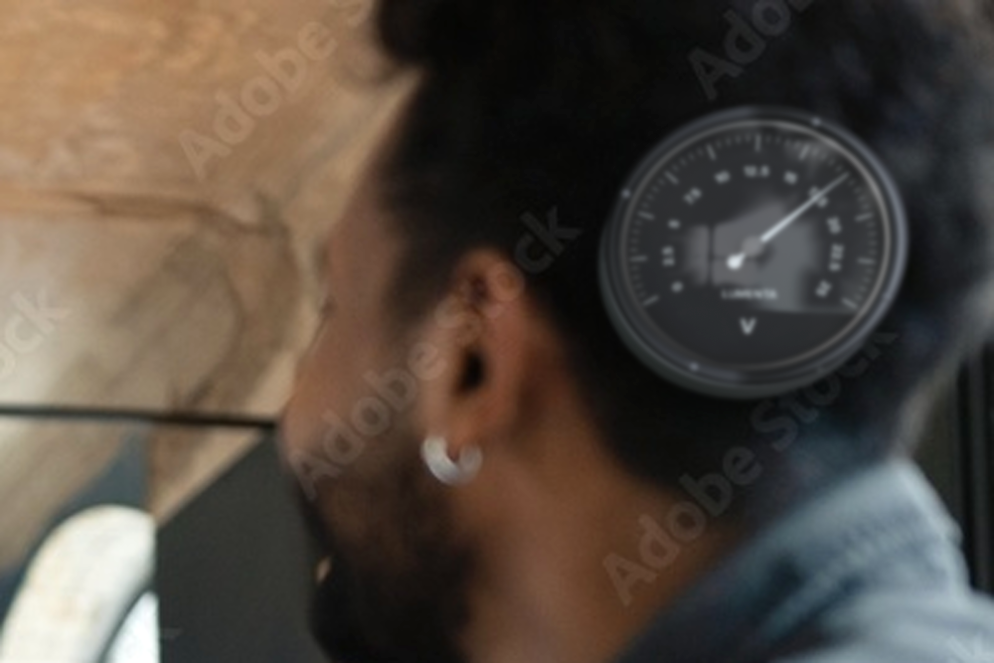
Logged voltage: 17.5; V
